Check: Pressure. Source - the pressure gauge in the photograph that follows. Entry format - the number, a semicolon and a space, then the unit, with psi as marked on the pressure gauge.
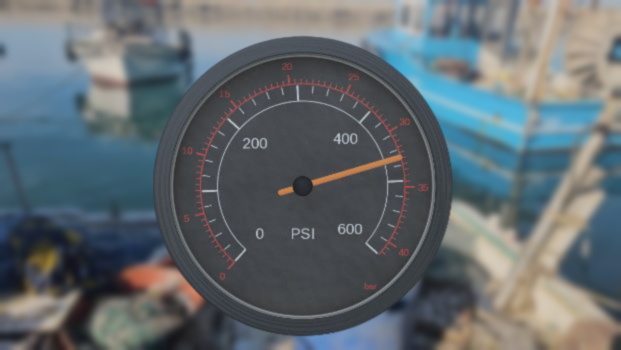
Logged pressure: 470; psi
